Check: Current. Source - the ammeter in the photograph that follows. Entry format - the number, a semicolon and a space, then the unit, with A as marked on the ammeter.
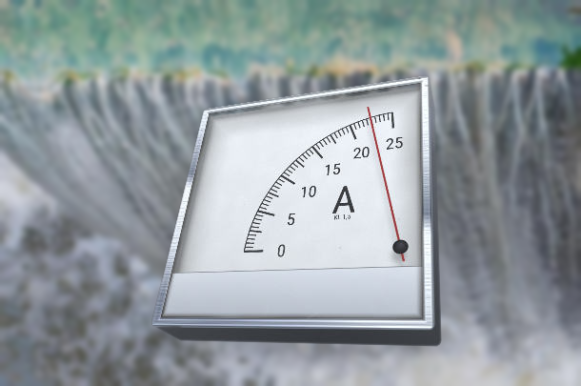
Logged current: 22.5; A
